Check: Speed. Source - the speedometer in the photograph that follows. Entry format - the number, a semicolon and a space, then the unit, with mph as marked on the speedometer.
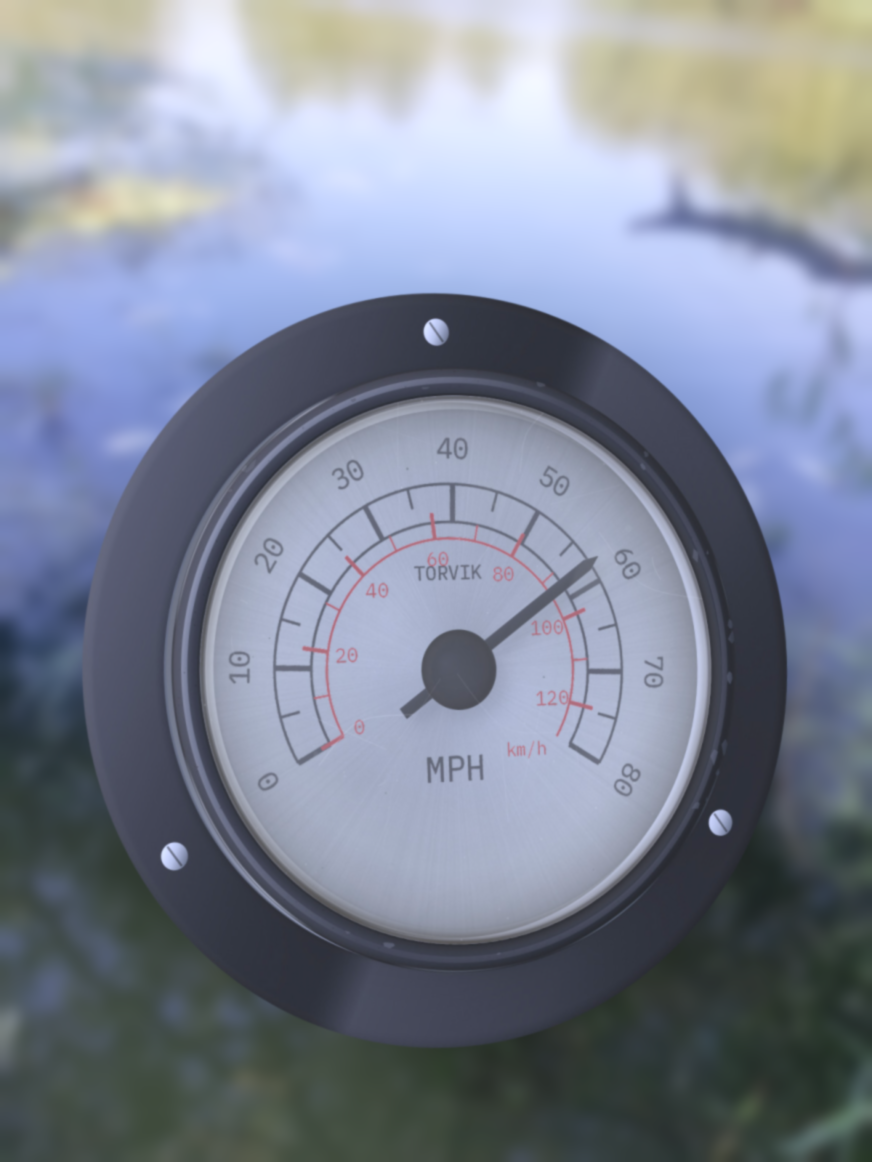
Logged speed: 57.5; mph
